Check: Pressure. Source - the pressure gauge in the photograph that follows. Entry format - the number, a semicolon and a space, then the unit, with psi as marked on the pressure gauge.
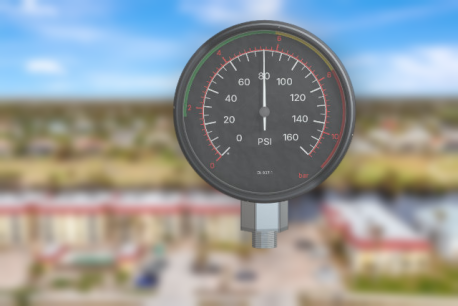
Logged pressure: 80; psi
